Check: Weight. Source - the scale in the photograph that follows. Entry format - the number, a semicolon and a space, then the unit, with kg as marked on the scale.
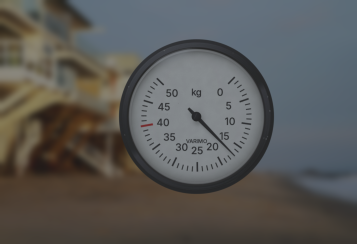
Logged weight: 17; kg
